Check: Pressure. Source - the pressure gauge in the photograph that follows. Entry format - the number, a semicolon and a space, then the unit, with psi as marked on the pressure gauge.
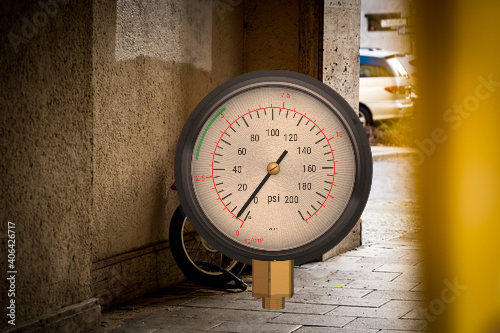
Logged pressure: 5; psi
